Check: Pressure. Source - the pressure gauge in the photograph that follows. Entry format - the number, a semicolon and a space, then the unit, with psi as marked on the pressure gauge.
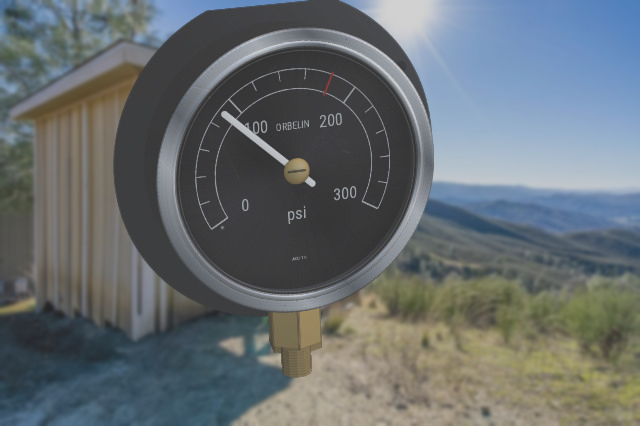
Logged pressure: 90; psi
